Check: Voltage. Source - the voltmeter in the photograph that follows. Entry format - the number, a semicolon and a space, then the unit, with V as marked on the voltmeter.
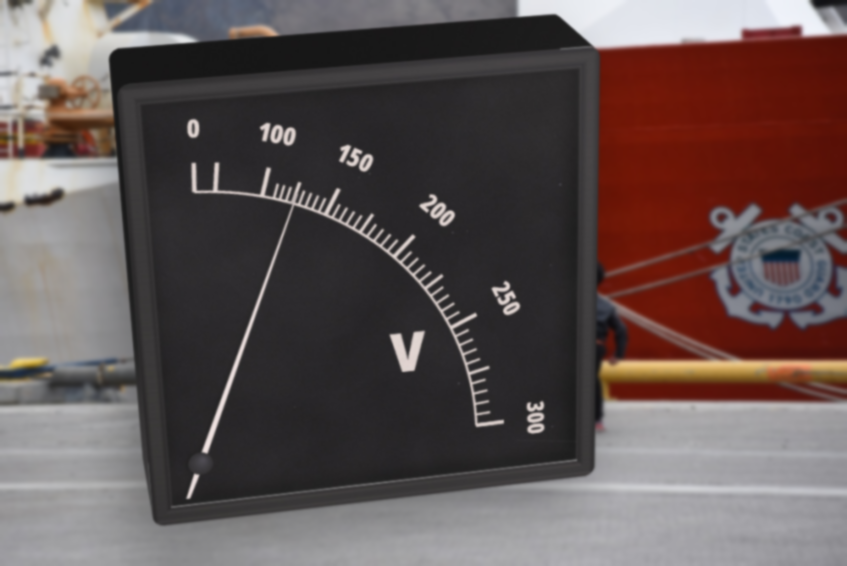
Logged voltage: 125; V
